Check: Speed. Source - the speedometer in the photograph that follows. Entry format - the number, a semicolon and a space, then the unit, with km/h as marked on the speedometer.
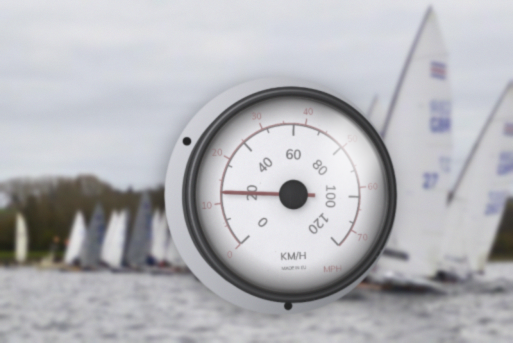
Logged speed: 20; km/h
